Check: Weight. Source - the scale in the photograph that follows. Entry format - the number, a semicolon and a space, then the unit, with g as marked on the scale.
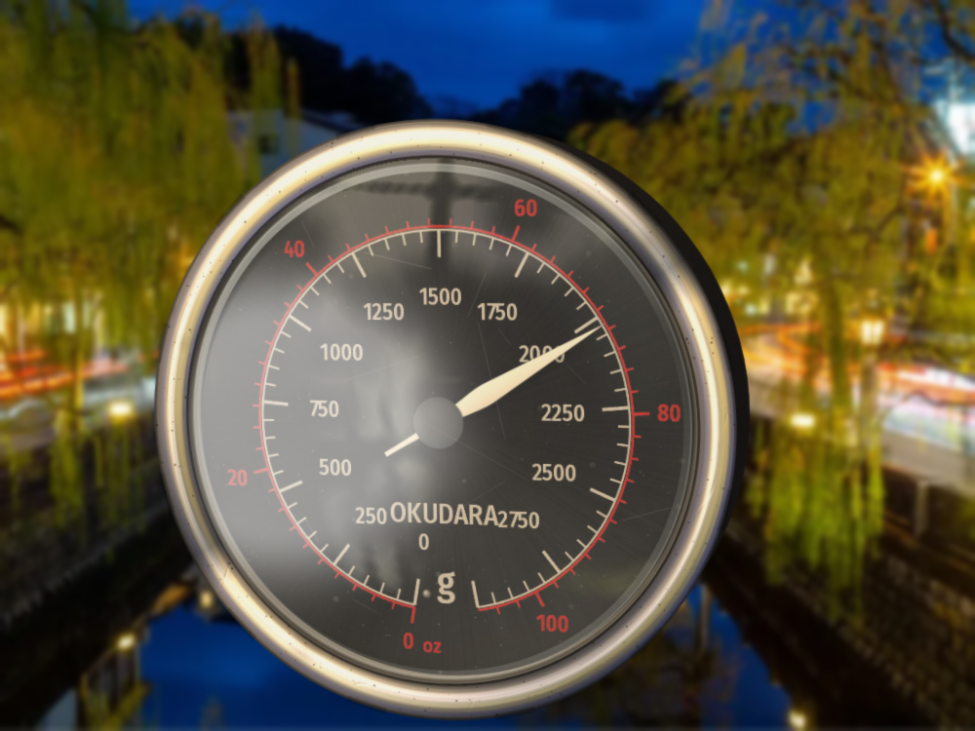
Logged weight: 2025; g
